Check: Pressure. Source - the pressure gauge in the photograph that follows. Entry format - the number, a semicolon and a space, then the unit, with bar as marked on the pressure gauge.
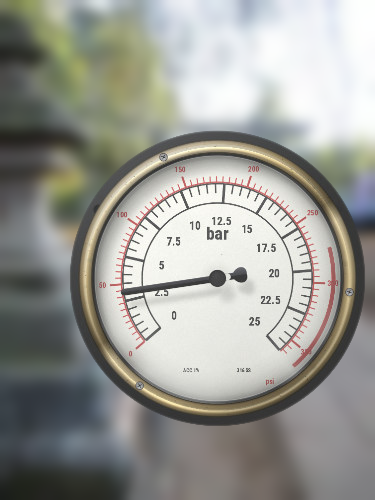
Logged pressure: 3; bar
